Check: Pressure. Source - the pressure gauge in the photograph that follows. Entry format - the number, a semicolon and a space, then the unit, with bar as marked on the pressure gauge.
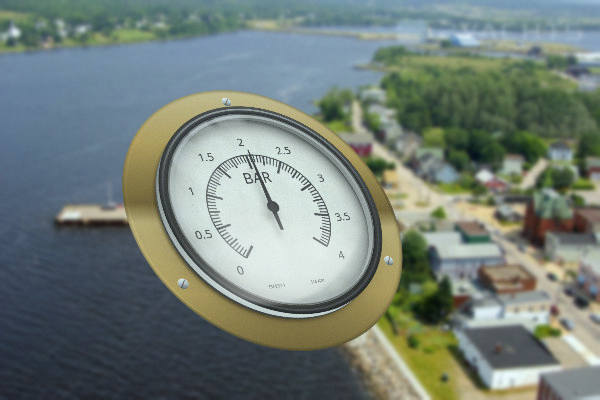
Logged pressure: 2; bar
